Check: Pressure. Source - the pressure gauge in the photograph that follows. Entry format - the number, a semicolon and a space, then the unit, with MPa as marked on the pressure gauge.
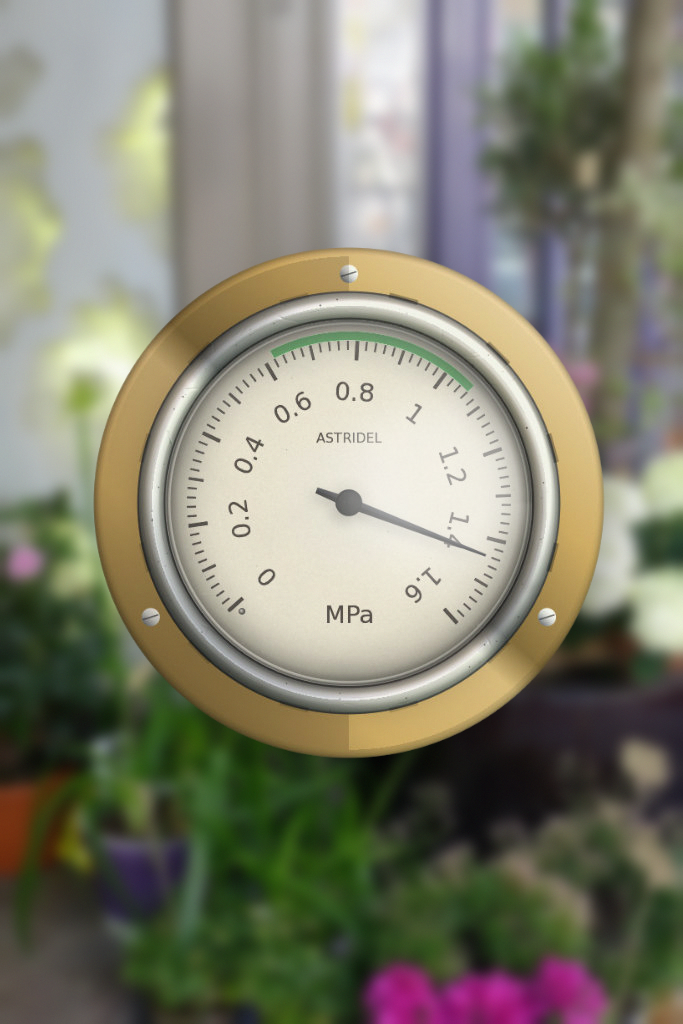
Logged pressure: 1.44; MPa
